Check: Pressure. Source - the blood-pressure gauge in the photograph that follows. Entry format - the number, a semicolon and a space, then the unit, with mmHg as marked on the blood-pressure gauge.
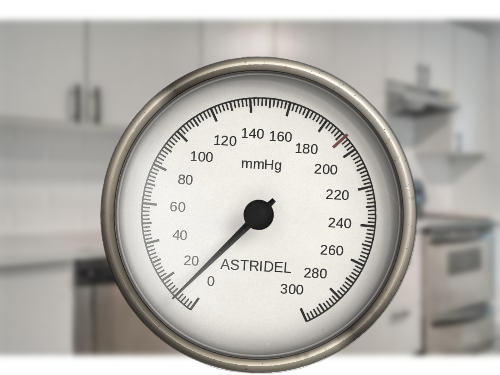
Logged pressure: 10; mmHg
